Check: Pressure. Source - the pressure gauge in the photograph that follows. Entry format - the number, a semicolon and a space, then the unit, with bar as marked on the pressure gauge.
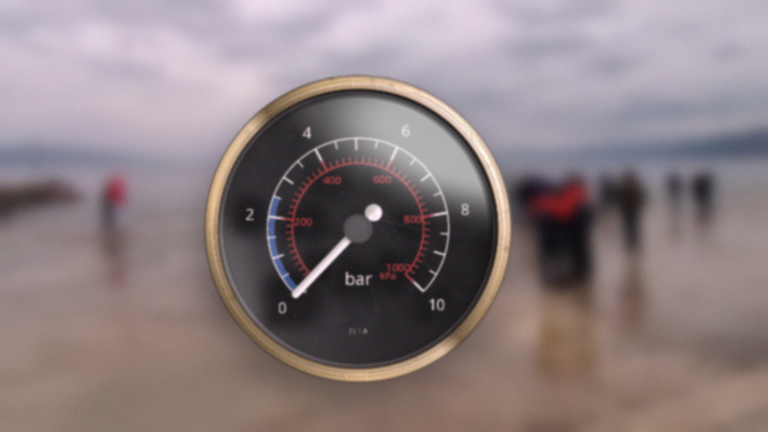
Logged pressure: 0; bar
